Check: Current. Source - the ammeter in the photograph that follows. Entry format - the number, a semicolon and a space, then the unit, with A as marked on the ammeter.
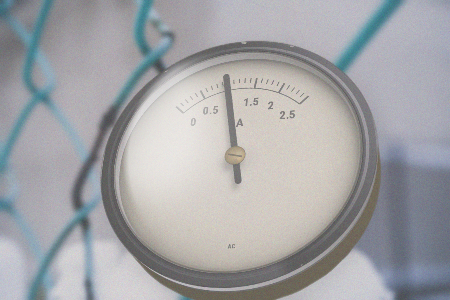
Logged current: 1; A
